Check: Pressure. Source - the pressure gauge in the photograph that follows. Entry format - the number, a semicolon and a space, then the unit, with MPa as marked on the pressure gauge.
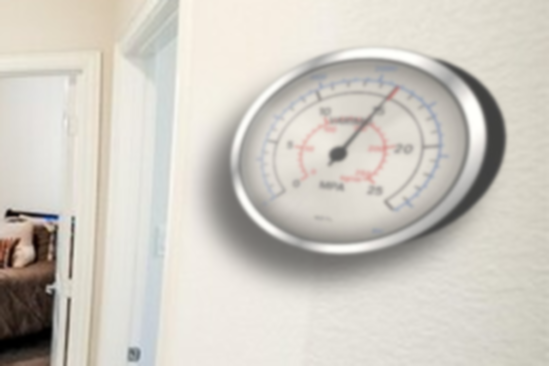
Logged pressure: 15; MPa
